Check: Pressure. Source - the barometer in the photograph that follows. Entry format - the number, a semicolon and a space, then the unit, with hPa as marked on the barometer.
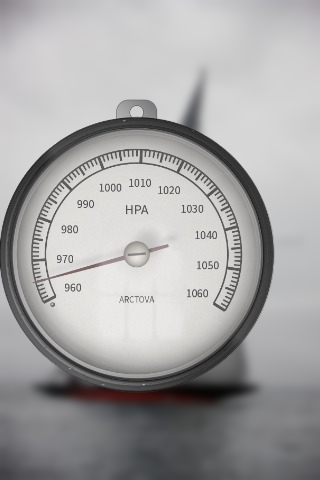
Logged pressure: 965; hPa
